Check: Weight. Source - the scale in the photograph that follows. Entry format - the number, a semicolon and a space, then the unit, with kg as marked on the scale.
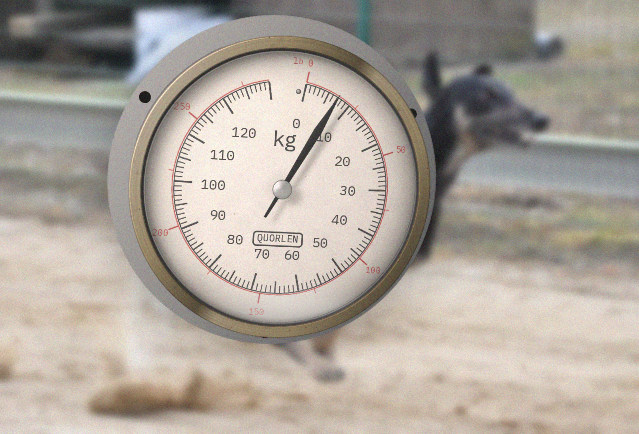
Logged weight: 7; kg
